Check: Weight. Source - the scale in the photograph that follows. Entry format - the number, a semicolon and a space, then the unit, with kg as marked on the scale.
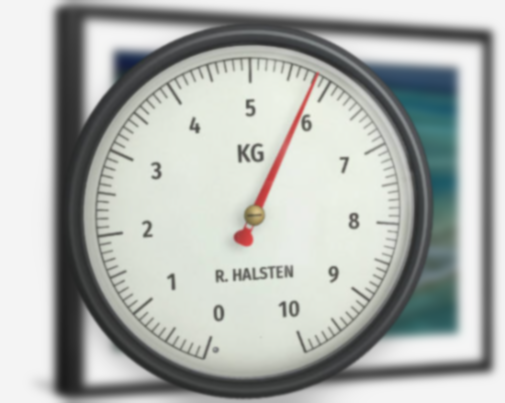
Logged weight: 5.8; kg
